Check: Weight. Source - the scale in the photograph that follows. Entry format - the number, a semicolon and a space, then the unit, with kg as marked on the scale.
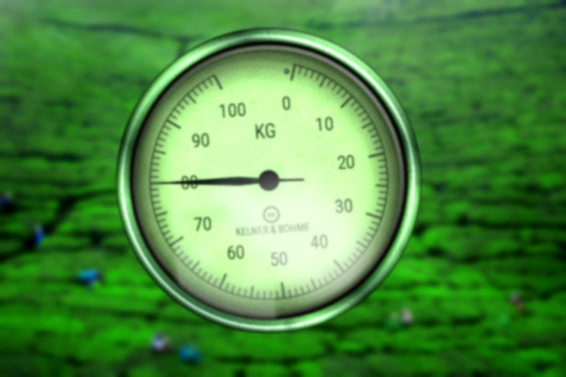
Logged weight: 80; kg
